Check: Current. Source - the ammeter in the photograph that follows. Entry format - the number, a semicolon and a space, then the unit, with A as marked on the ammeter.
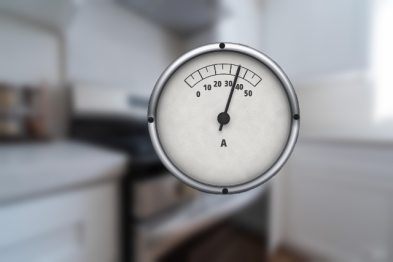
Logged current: 35; A
